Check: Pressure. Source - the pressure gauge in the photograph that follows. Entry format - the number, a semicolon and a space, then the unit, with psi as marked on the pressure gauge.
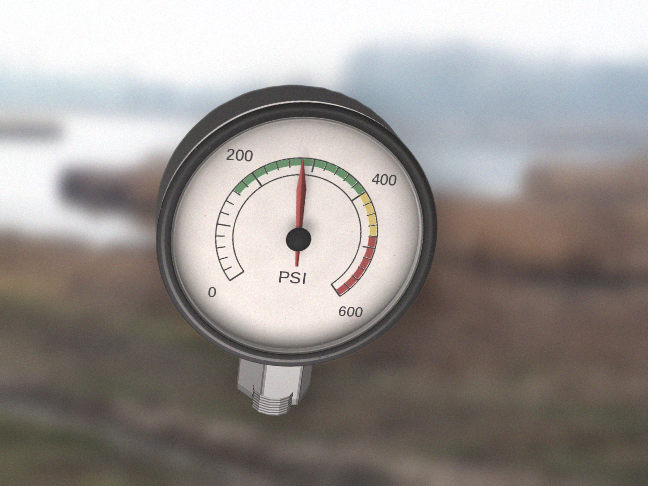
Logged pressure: 280; psi
